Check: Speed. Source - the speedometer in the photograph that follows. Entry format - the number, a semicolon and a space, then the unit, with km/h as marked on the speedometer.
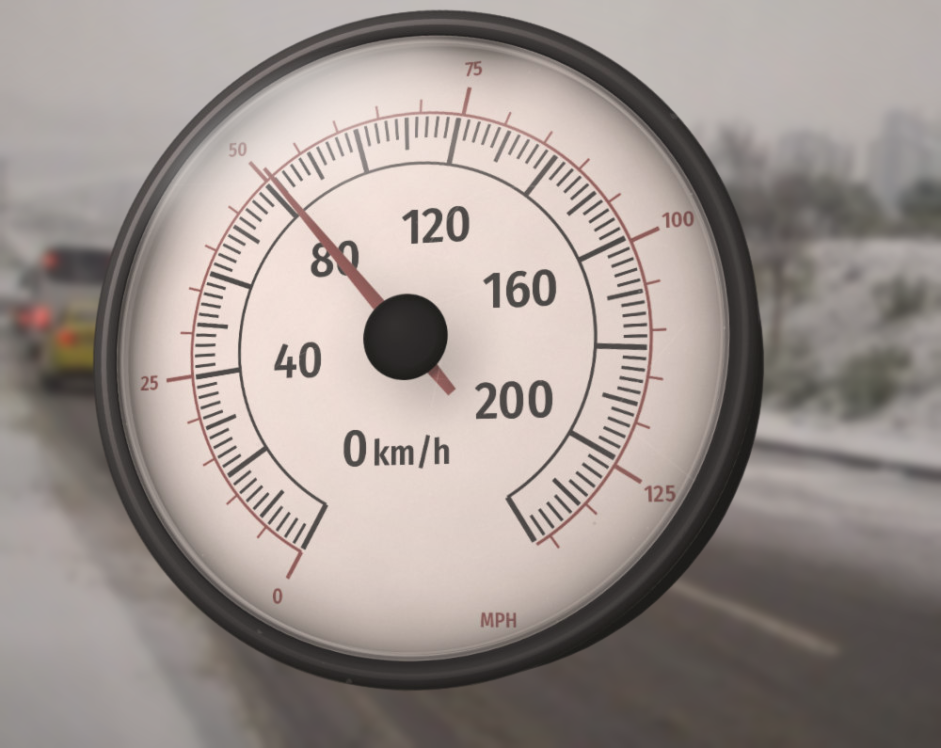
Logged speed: 82; km/h
